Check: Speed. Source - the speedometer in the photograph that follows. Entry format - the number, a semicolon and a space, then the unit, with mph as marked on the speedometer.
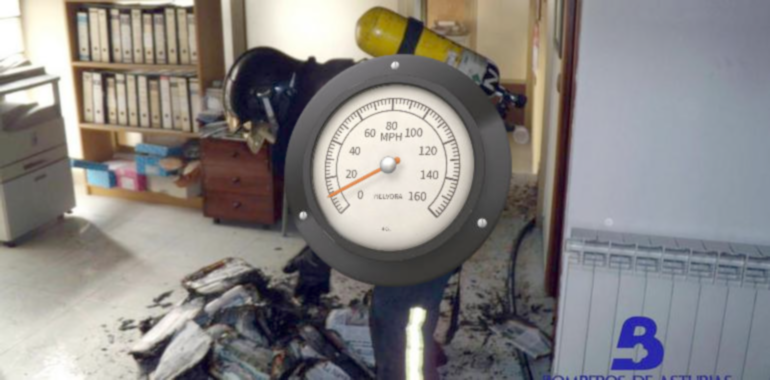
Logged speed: 10; mph
